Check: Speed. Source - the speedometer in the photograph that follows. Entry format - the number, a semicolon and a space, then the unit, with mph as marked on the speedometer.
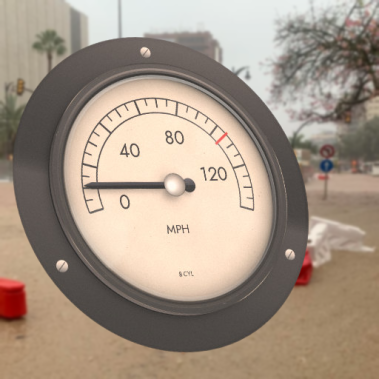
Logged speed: 10; mph
